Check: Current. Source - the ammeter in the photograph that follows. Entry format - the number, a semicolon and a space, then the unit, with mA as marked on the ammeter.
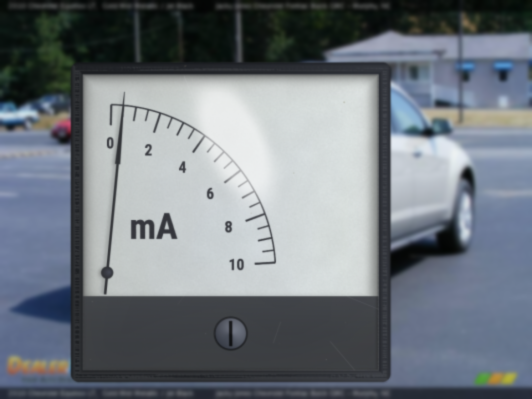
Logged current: 0.5; mA
